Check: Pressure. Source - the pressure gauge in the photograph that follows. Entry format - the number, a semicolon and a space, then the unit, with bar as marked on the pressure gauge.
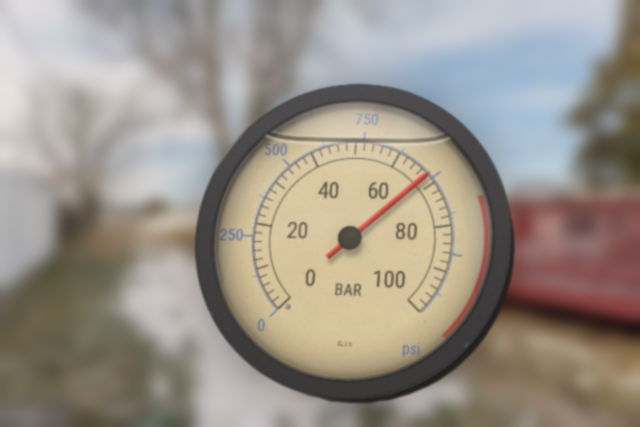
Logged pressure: 68; bar
